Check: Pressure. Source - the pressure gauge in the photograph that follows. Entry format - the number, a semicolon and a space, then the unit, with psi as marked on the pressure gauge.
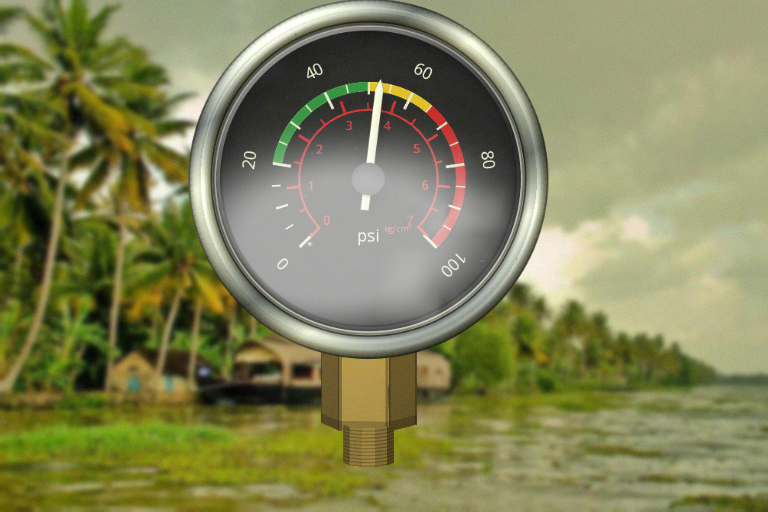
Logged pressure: 52.5; psi
